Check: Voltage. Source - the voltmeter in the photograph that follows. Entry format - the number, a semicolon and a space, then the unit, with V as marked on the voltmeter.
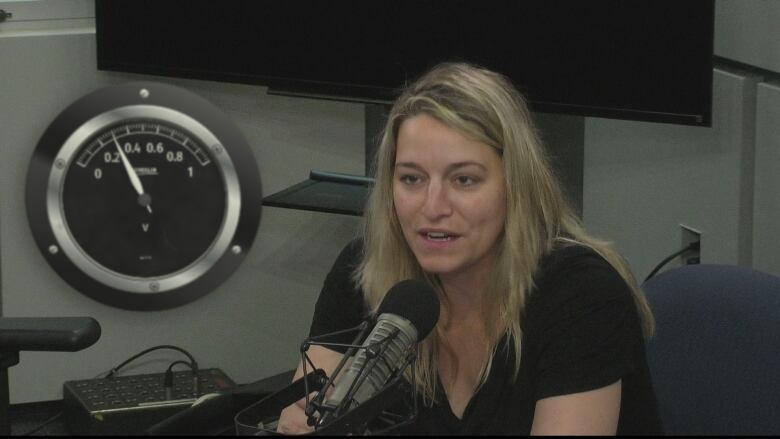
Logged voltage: 0.3; V
